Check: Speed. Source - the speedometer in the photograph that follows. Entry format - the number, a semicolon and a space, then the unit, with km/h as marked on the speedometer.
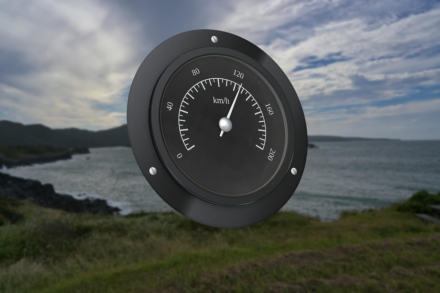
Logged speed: 125; km/h
